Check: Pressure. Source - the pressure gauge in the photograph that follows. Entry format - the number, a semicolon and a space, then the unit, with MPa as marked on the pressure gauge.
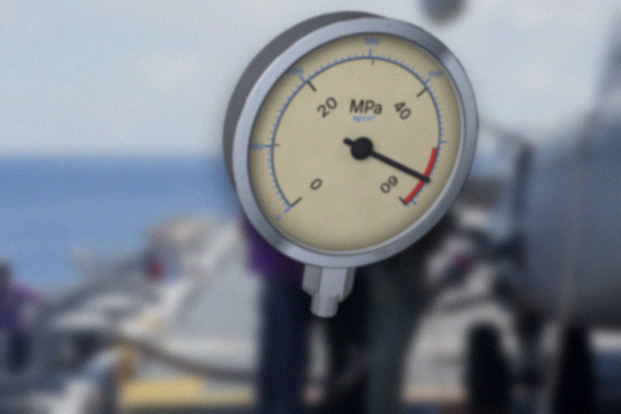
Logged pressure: 55; MPa
